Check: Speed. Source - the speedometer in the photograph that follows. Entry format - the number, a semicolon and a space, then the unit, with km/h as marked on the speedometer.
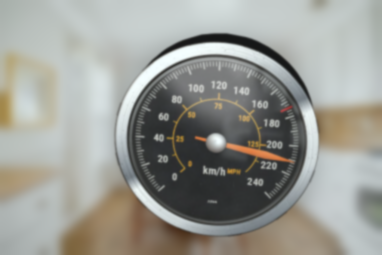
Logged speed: 210; km/h
